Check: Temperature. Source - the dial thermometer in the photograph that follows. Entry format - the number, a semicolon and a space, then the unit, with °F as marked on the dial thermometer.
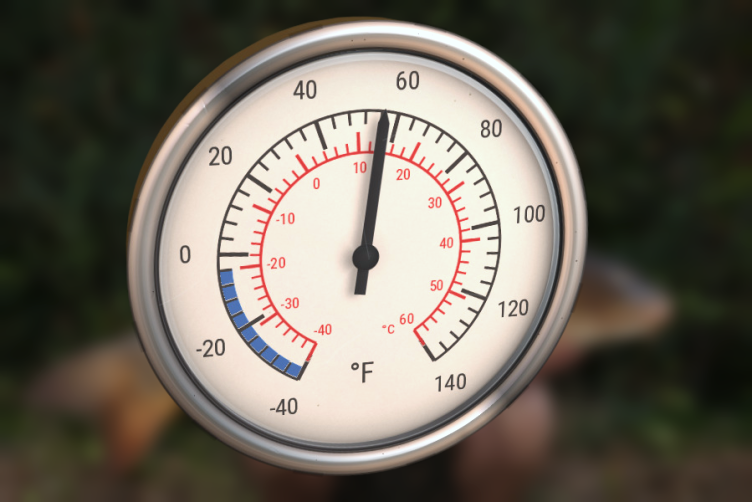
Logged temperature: 56; °F
